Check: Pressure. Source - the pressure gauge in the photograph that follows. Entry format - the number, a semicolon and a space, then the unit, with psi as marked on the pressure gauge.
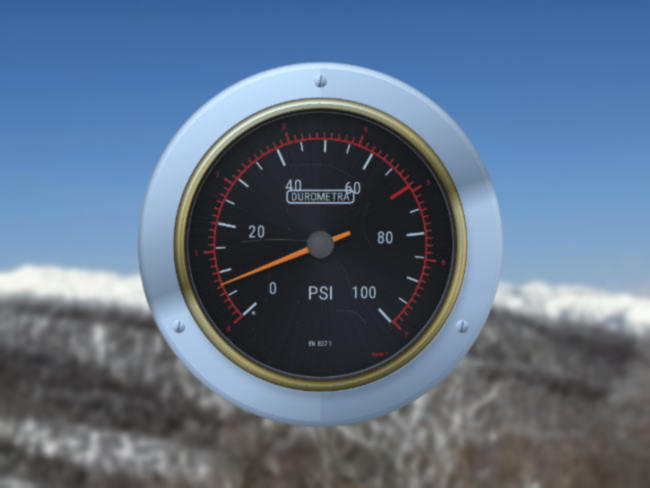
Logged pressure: 7.5; psi
